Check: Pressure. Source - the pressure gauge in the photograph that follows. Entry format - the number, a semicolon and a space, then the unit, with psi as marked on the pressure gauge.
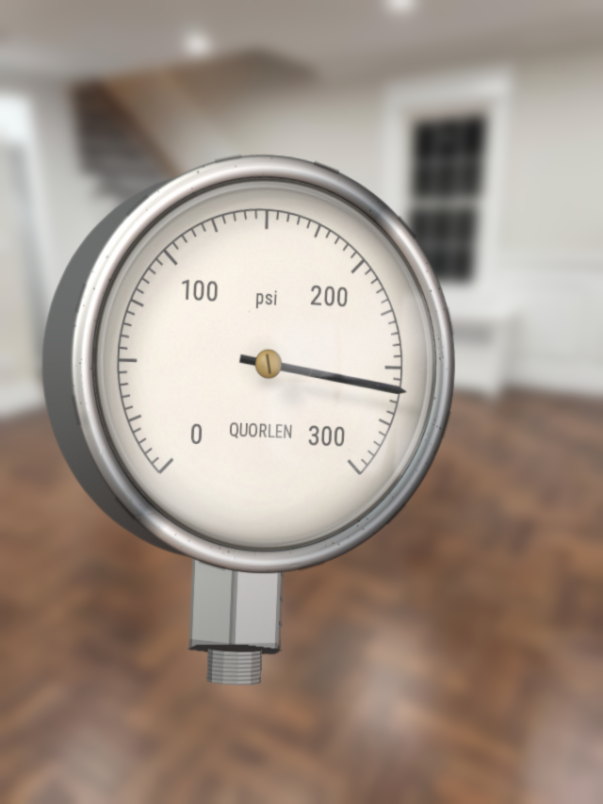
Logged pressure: 260; psi
